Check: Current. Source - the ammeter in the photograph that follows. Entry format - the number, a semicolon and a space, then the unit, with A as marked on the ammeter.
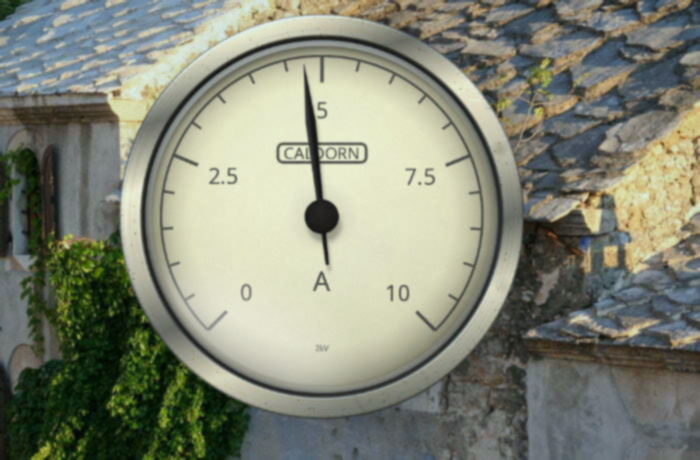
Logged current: 4.75; A
